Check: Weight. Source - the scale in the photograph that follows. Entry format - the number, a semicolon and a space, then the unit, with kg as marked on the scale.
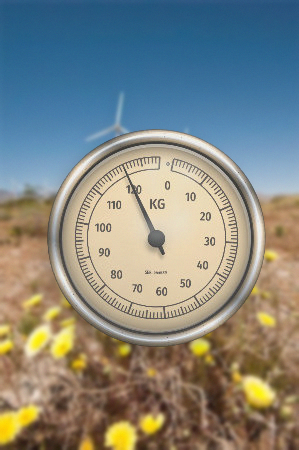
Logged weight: 120; kg
